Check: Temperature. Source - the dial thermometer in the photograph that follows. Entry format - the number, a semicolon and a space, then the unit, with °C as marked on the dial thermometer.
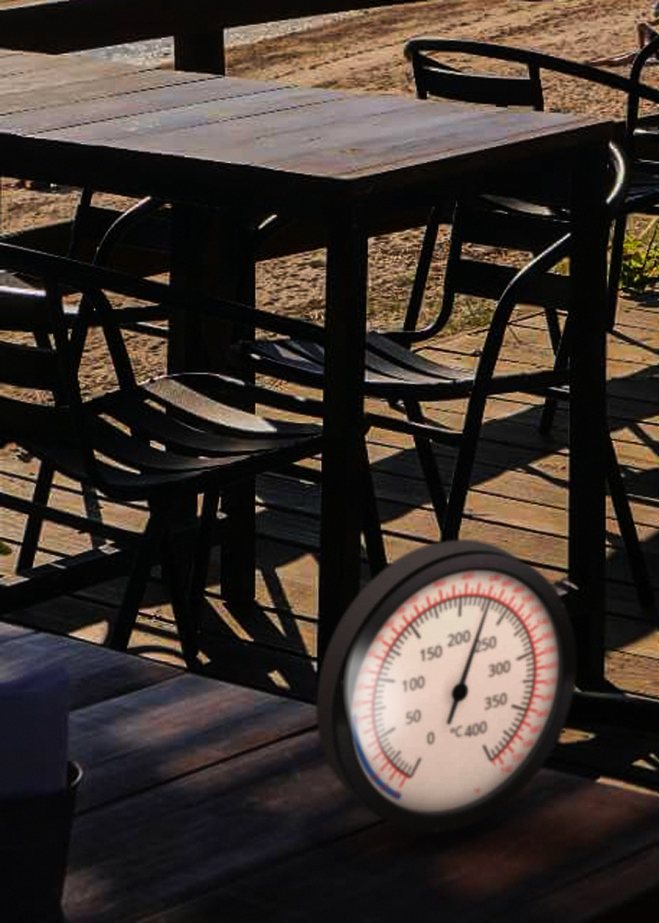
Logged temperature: 225; °C
